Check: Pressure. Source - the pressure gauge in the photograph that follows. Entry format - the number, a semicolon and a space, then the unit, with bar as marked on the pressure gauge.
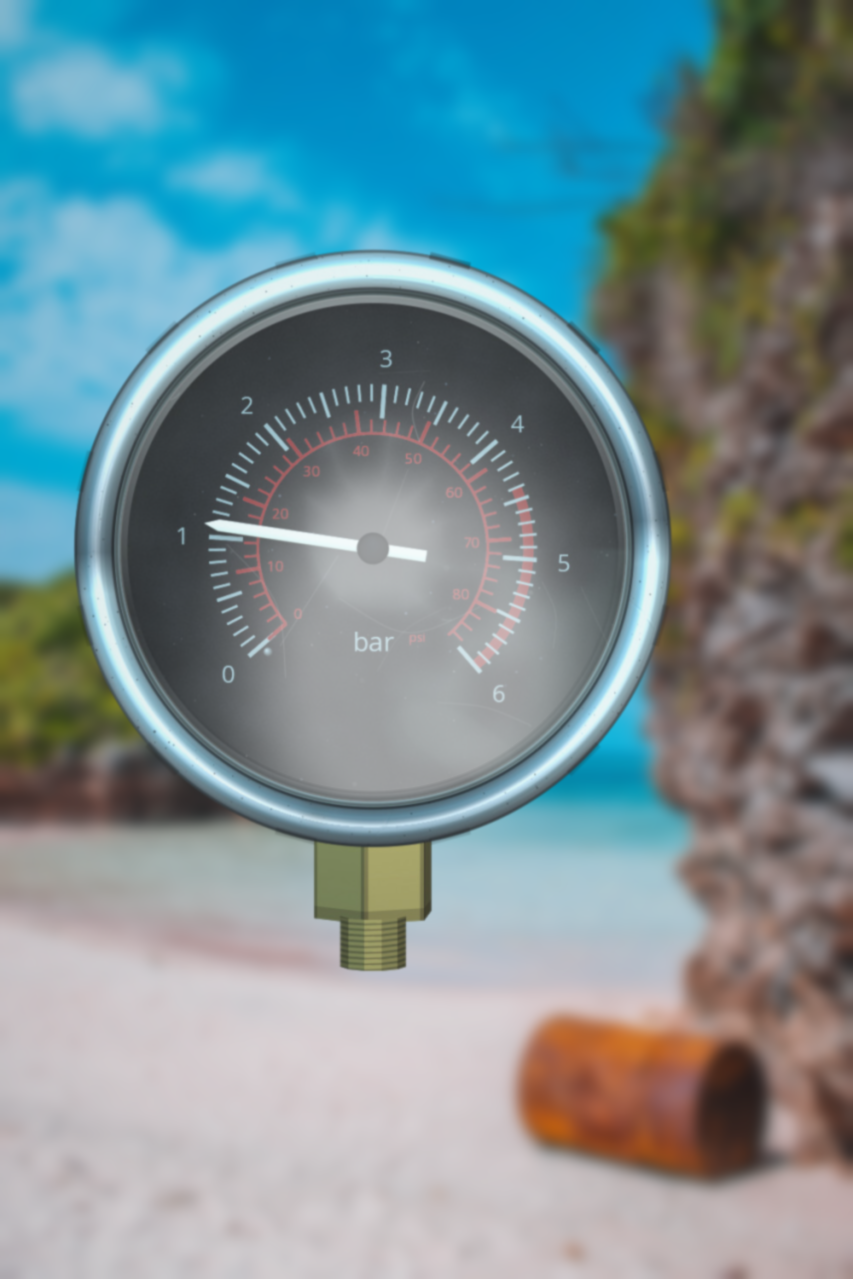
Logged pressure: 1.1; bar
